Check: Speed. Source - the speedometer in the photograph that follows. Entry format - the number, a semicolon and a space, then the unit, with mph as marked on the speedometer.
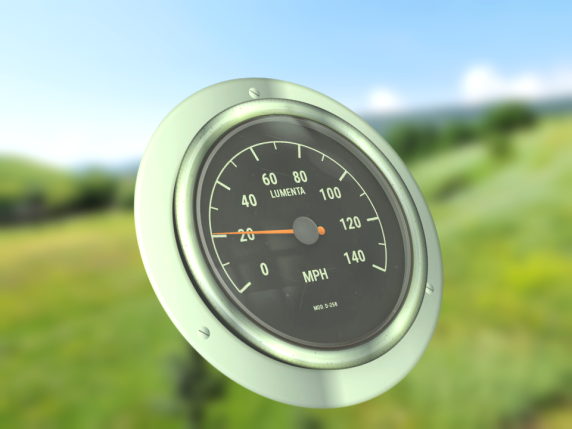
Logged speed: 20; mph
